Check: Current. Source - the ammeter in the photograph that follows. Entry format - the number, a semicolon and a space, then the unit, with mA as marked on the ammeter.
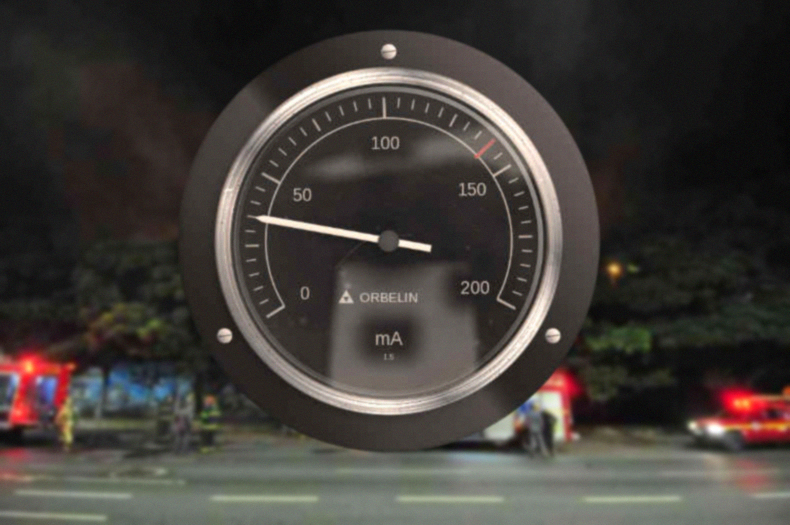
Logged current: 35; mA
